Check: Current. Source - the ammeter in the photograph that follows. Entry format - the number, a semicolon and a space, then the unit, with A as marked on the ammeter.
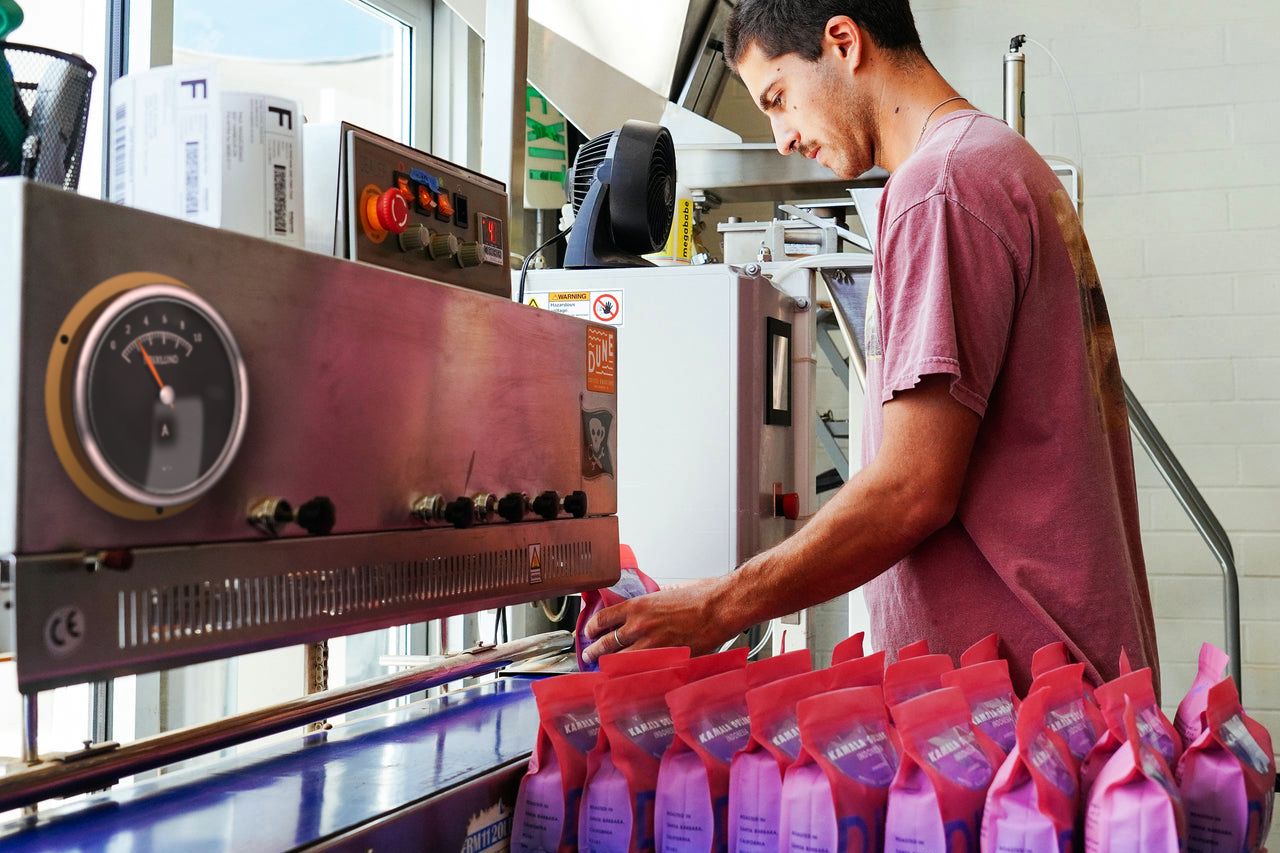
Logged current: 2; A
